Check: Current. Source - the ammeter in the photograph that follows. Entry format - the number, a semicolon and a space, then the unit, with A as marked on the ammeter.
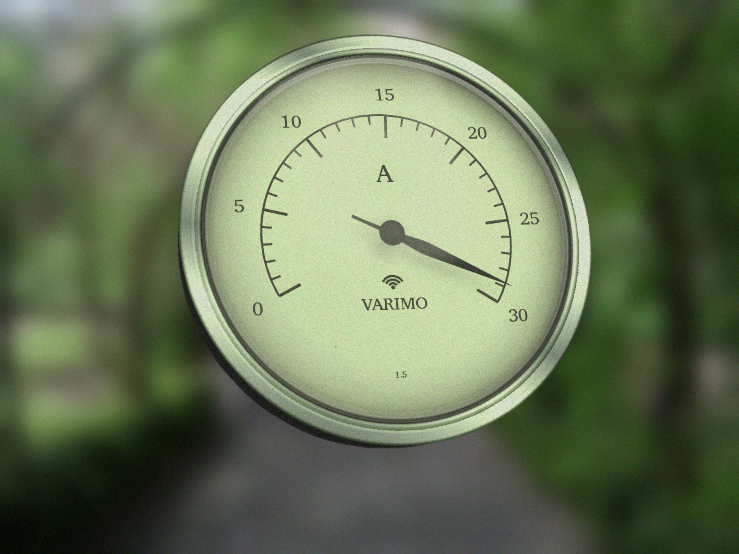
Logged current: 29; A
